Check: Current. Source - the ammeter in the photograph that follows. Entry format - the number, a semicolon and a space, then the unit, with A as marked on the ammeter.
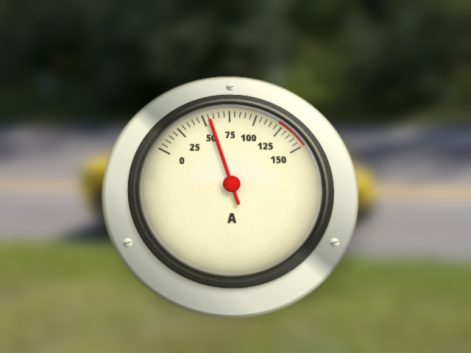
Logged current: 55; A
